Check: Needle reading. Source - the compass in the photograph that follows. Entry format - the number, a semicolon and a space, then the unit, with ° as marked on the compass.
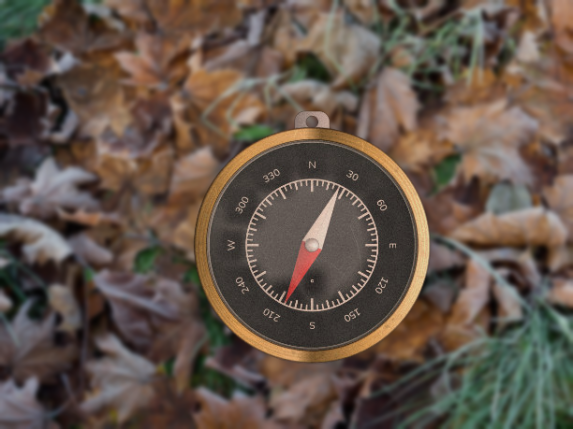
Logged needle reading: 205; °
